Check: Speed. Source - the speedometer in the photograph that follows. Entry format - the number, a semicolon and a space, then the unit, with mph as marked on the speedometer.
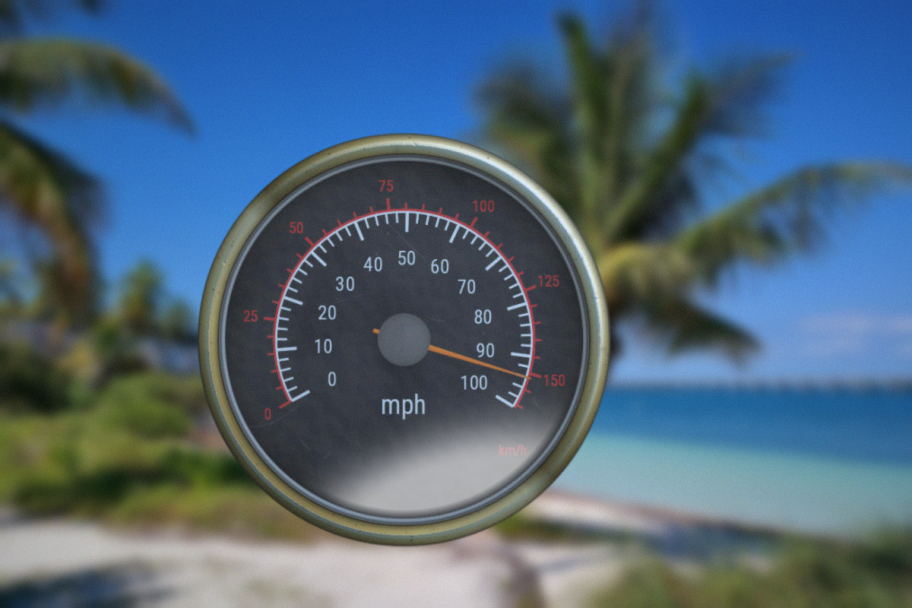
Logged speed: 94; mph
